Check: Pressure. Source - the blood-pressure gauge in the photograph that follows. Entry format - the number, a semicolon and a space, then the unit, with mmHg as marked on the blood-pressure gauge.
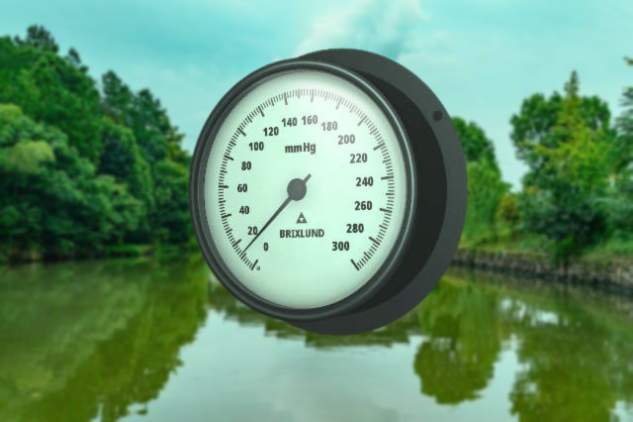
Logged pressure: 10; mmHg
